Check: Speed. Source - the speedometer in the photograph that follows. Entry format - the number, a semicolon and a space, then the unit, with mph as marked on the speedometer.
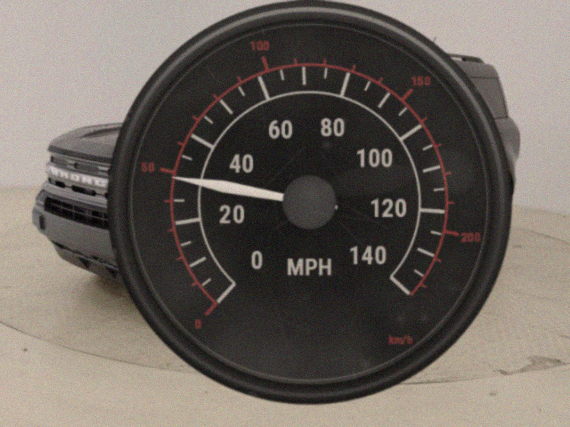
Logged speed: 30; mph
